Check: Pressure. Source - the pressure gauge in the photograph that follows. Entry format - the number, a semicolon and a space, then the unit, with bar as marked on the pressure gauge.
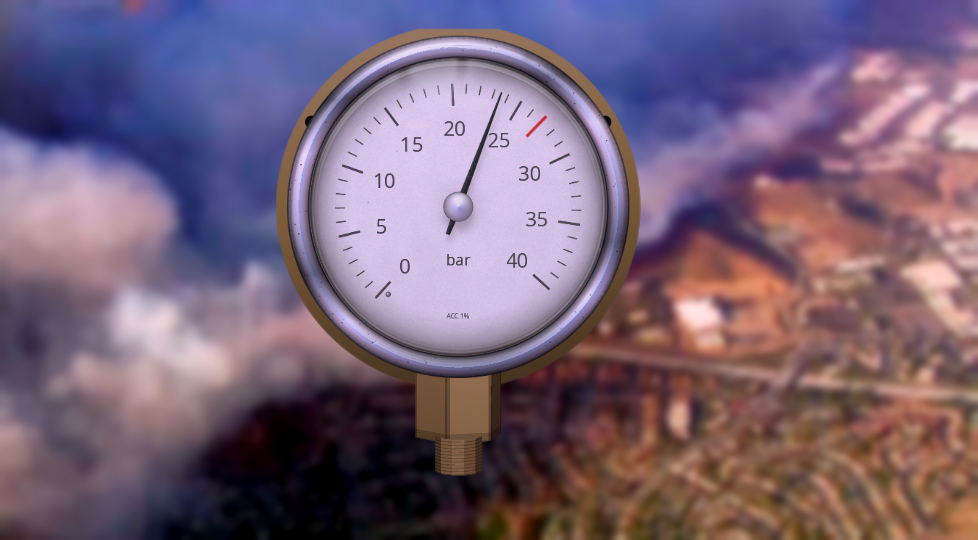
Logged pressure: 23.5; bar
